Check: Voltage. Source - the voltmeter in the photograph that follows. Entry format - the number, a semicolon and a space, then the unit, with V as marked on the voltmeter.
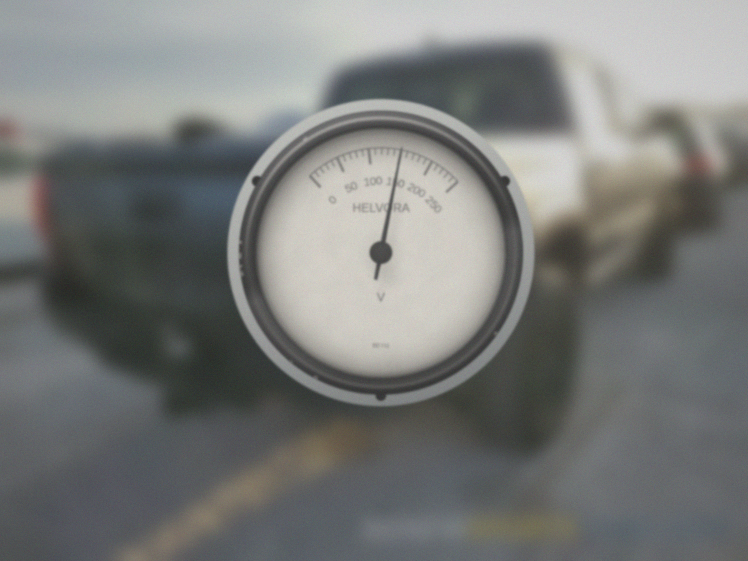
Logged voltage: 150; V
